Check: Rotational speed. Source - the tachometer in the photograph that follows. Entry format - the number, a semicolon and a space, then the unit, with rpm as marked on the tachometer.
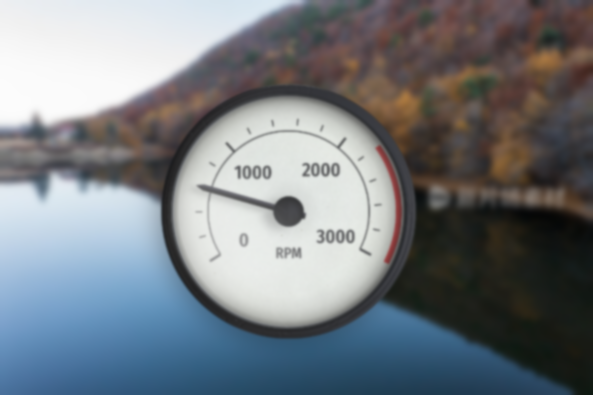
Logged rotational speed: 600; rpm
